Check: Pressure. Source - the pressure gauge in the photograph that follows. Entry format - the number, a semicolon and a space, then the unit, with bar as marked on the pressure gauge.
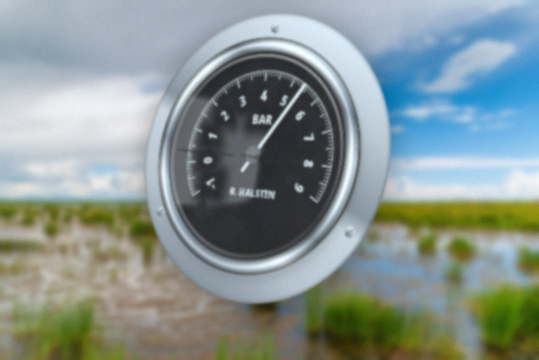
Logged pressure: 5.5; bar
